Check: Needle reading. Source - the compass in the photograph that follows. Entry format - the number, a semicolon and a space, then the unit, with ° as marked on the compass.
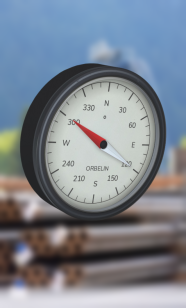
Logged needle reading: 300; °
